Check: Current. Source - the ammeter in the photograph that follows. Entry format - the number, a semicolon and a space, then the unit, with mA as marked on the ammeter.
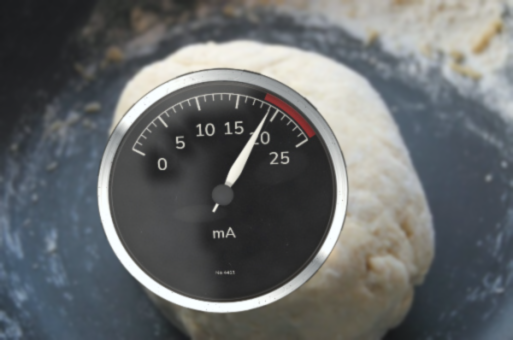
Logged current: 19; mA
